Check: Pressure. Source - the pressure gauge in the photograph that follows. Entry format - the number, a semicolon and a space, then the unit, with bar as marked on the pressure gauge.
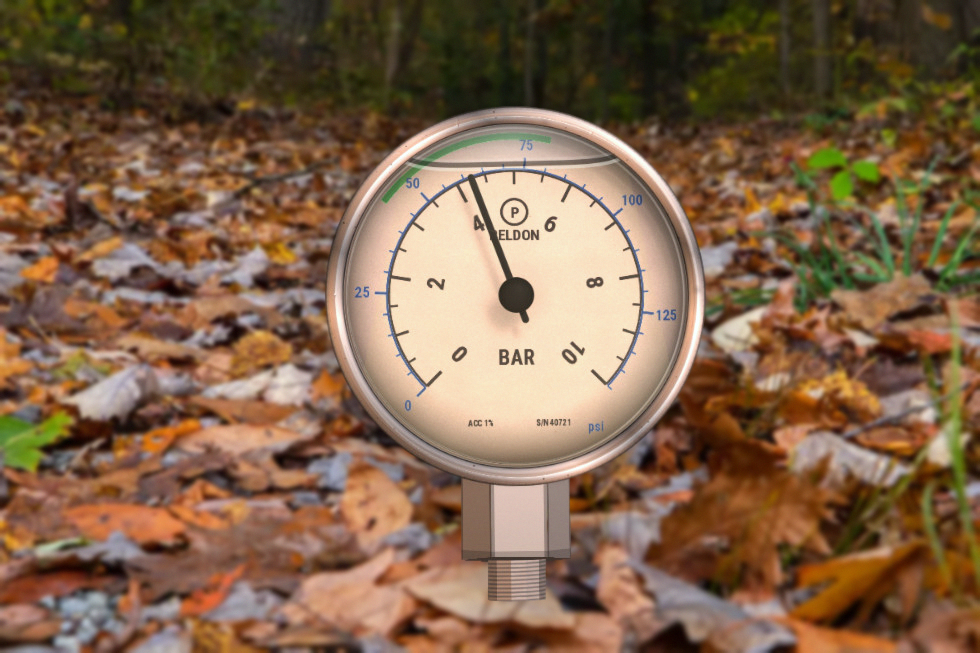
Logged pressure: 4.25; bar
